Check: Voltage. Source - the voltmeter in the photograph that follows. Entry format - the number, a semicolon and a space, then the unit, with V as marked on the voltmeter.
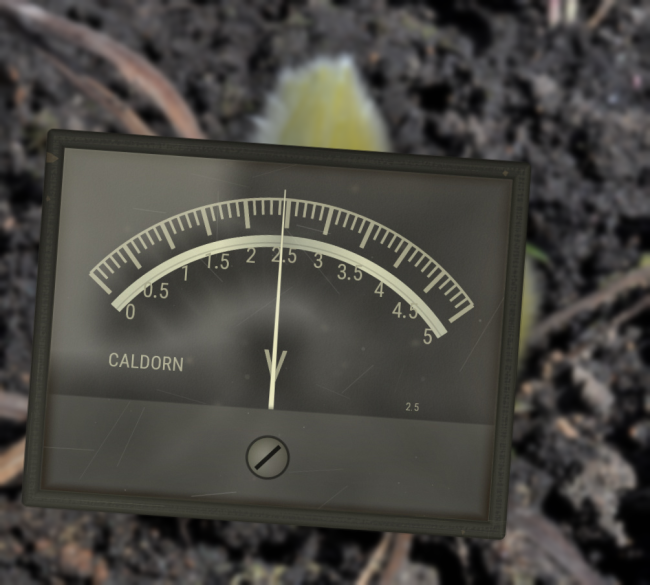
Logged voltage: 2.45; V
